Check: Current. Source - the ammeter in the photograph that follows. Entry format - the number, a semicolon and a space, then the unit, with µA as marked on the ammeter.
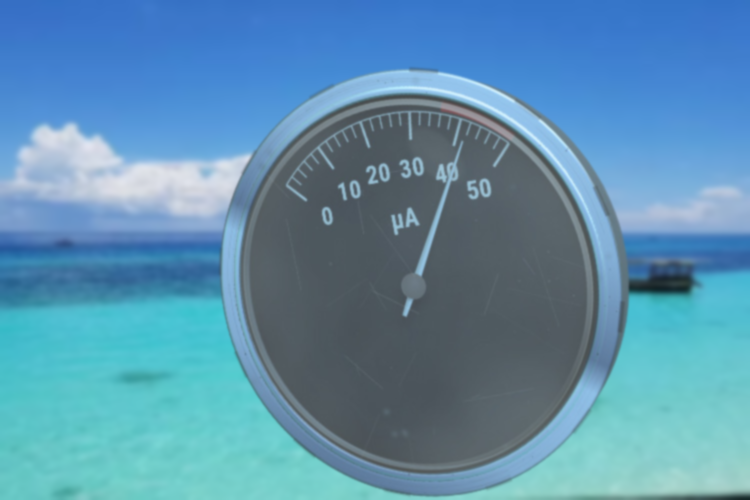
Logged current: 42; µA
